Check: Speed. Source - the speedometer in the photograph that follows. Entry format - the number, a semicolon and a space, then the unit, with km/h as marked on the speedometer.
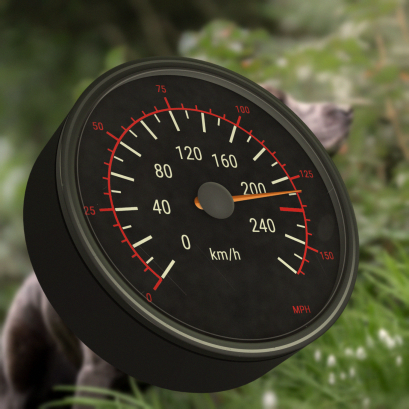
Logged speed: 210; km/h
